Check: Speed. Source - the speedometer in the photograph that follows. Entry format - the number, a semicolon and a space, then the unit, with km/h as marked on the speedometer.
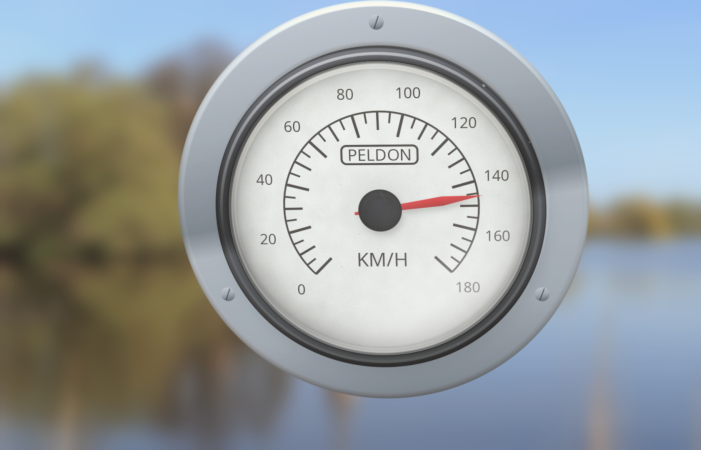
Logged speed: 145; km/h
